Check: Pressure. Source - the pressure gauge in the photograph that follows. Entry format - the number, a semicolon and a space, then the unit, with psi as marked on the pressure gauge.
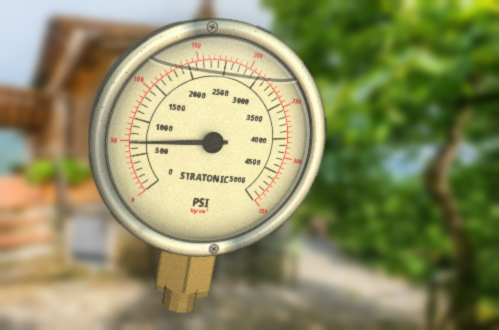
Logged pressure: 700; psi
